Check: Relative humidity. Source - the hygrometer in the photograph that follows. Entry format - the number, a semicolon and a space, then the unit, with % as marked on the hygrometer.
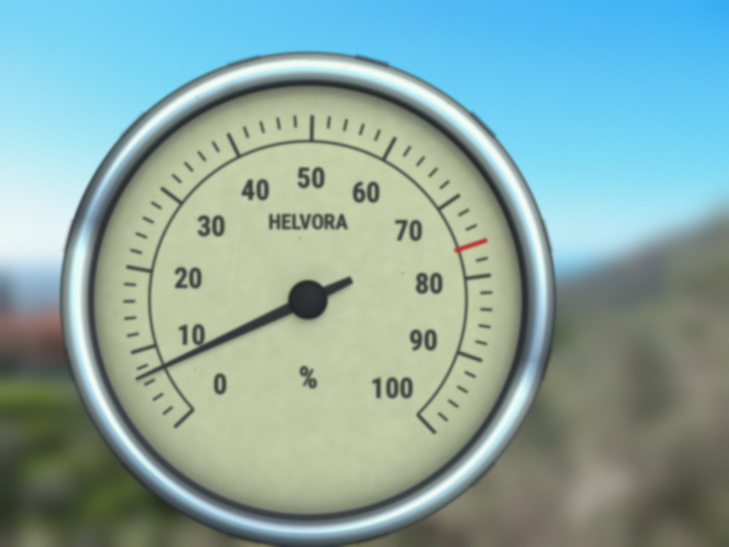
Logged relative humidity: 7; %
